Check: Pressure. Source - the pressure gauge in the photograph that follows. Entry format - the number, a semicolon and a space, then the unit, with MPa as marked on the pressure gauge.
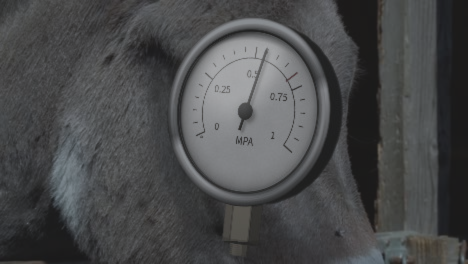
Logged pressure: 0.55; MPa
